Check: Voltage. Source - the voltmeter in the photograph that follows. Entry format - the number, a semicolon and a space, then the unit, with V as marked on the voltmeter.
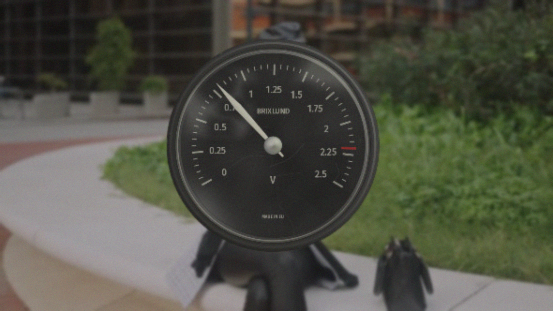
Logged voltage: 0.8; V
